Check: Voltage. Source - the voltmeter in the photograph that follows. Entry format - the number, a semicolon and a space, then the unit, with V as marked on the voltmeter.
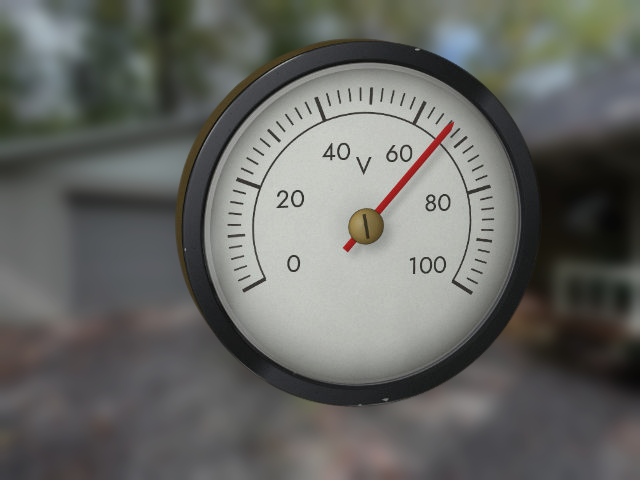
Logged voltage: 66; V
